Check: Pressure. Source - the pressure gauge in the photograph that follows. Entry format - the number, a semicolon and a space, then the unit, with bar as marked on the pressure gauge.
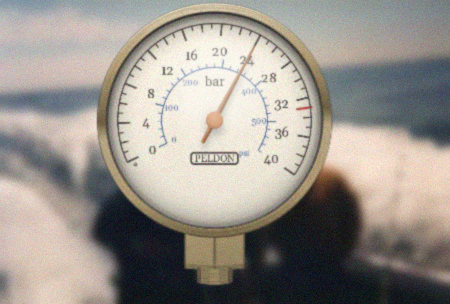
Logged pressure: 24; bar
